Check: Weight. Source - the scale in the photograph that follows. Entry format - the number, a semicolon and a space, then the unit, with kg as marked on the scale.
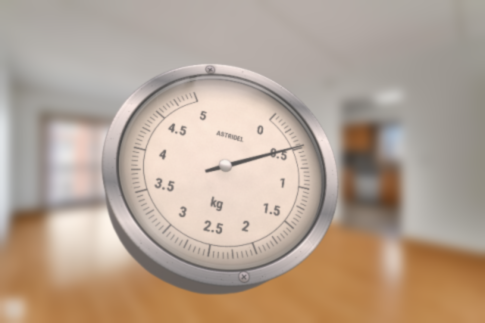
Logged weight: 0.5; kg
